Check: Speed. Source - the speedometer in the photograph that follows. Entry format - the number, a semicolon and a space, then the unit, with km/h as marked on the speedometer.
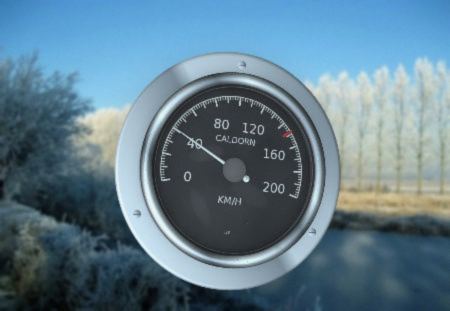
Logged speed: 40; km/h
